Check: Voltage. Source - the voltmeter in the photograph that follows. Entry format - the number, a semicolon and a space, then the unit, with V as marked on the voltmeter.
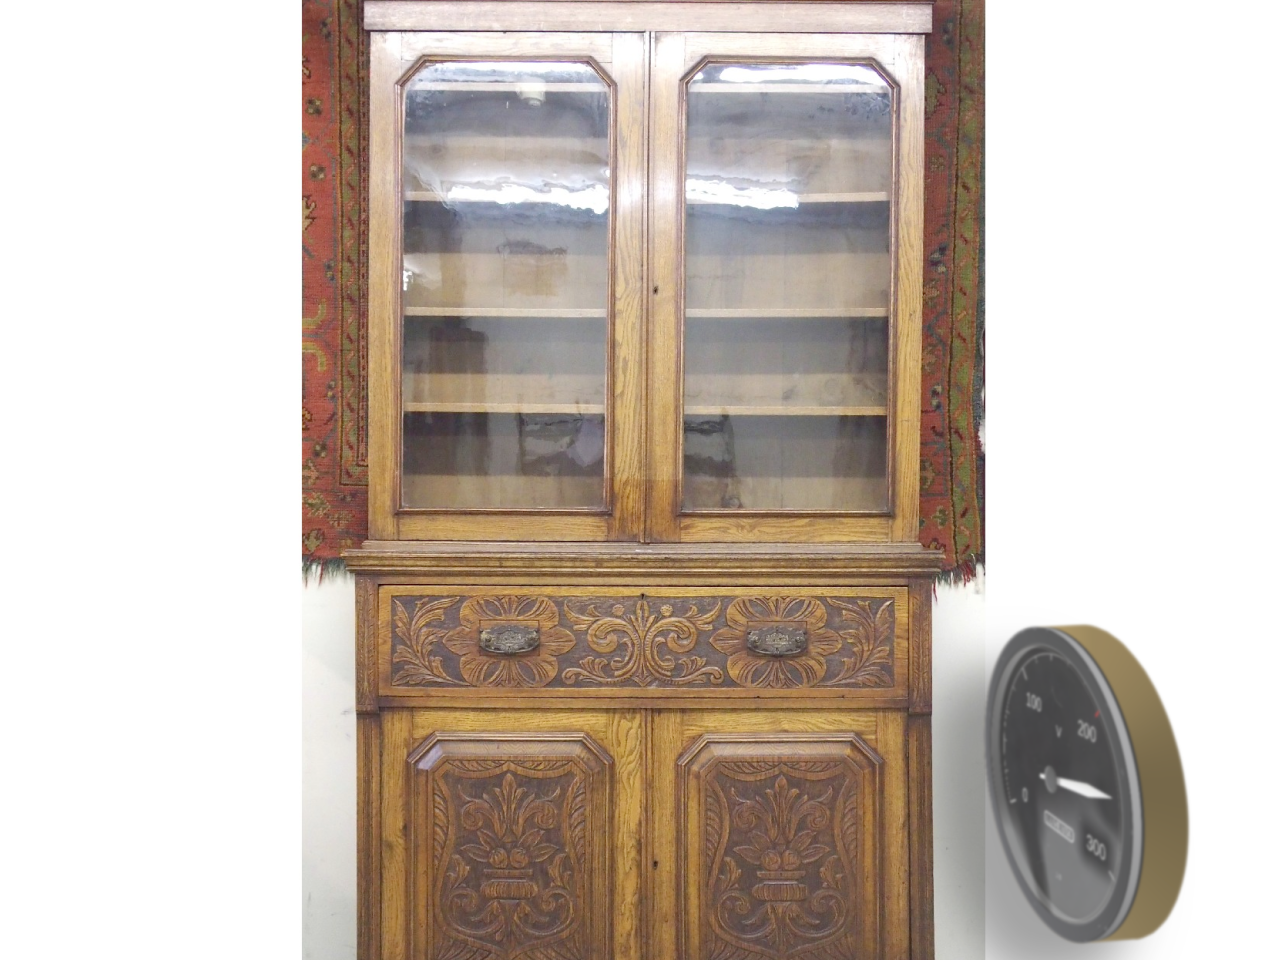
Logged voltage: 250; V
